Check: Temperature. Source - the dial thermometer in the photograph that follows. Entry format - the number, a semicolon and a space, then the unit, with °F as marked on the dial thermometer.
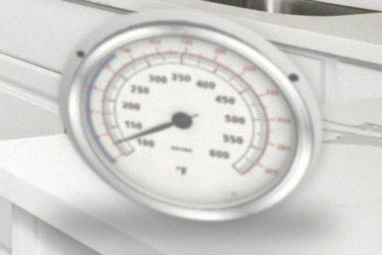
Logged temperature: 125; °F
